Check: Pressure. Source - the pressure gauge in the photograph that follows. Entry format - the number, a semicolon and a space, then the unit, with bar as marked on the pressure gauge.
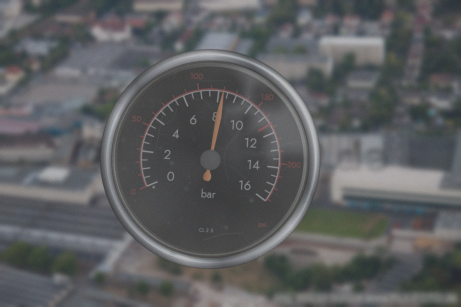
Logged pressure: 8.25; bar
